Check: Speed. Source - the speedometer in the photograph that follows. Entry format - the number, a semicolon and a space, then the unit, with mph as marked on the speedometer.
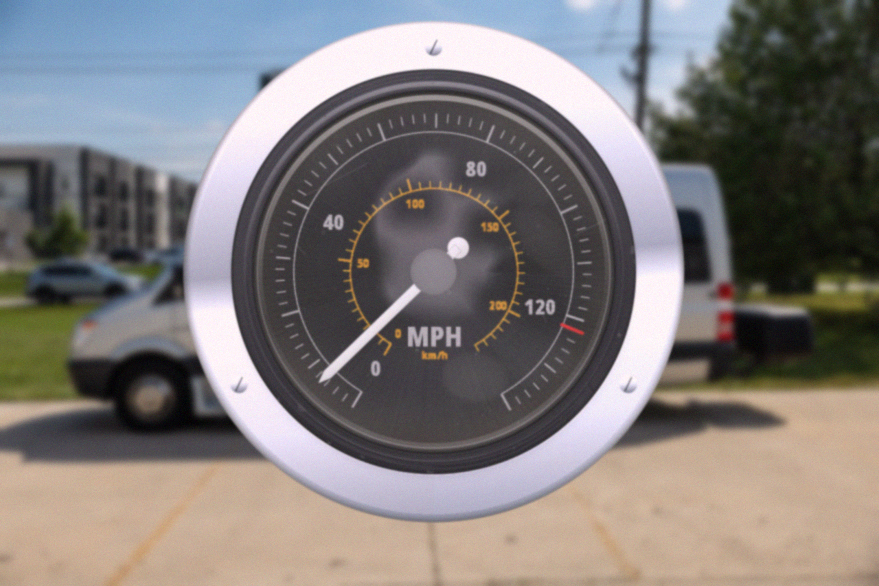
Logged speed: 7; mph
